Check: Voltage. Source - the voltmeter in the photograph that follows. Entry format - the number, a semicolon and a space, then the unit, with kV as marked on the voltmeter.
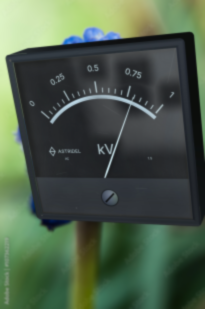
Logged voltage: 0.8; kV
